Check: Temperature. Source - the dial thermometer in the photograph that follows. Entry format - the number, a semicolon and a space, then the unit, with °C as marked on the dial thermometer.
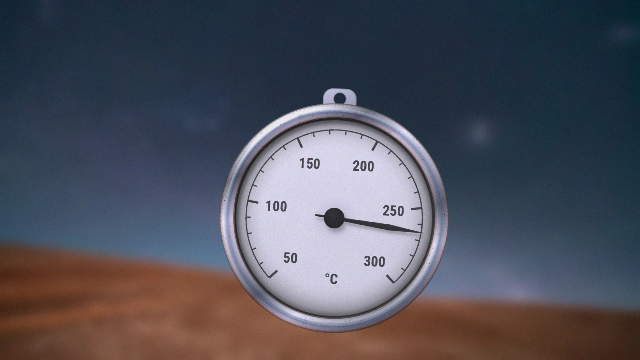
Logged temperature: 265; °C
